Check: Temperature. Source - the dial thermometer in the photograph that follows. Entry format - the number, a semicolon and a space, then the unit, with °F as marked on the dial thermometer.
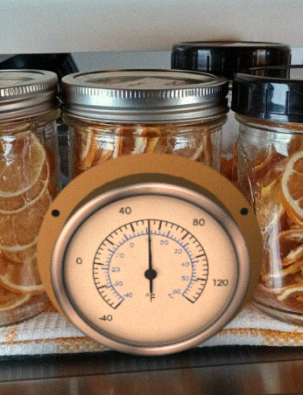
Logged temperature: 52; °F
